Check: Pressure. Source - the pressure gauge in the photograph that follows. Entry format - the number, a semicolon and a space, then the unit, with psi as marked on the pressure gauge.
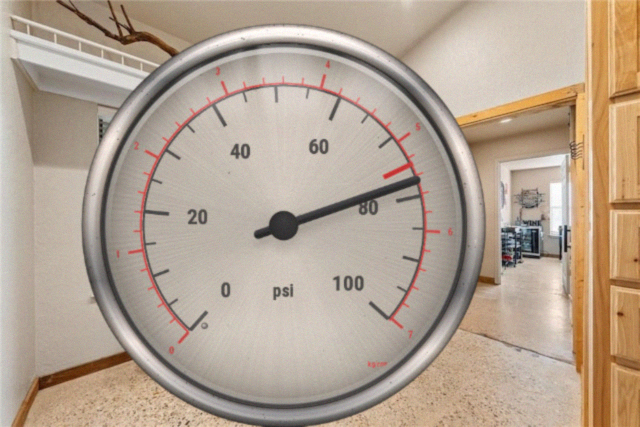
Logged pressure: 77.5; psi
